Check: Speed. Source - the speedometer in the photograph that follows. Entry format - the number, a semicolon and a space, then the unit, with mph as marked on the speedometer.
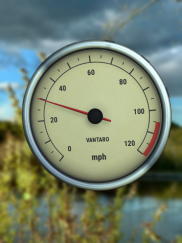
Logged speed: 30; mph
